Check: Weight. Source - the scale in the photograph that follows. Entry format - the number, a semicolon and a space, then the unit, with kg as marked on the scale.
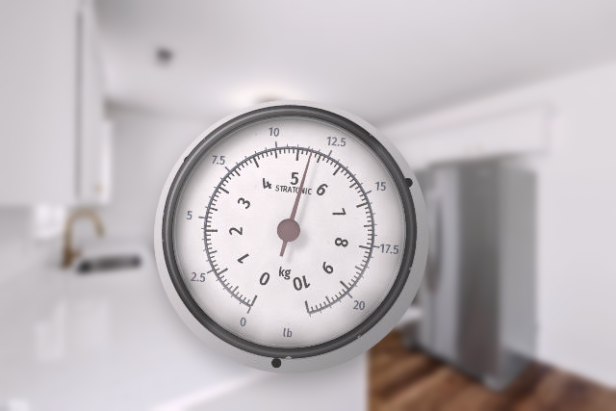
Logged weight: 5.3; kg
